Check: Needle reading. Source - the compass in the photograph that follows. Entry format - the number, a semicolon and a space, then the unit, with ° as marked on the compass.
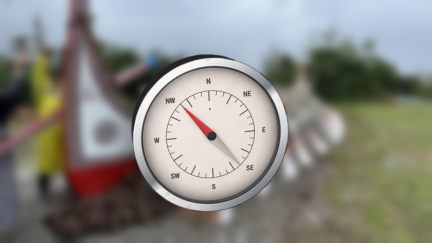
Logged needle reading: 320; °
